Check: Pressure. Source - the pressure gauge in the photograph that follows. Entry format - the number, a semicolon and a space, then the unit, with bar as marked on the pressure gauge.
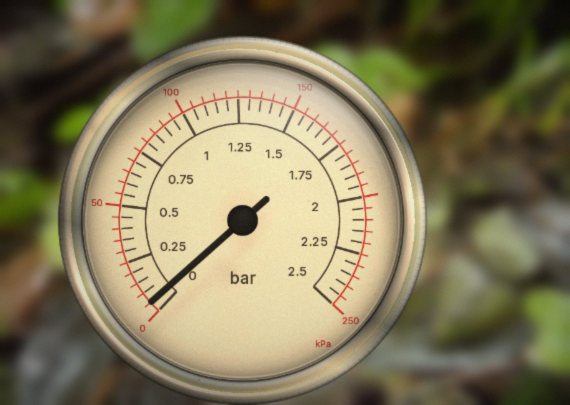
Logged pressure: 0.05; bar
